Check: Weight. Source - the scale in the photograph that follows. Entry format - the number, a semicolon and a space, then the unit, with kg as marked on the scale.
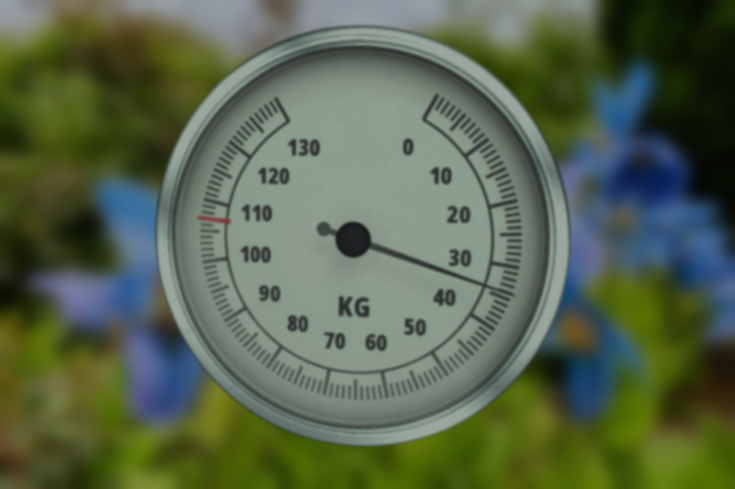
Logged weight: 34; kg
